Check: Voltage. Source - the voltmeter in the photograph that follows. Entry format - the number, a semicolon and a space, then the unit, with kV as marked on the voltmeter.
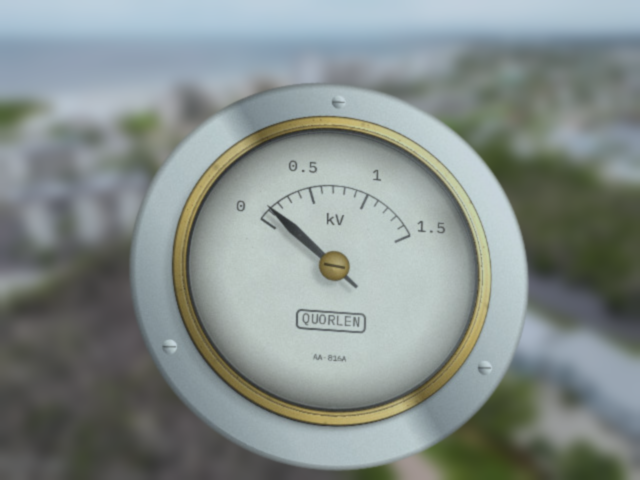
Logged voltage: 0.1; kV
